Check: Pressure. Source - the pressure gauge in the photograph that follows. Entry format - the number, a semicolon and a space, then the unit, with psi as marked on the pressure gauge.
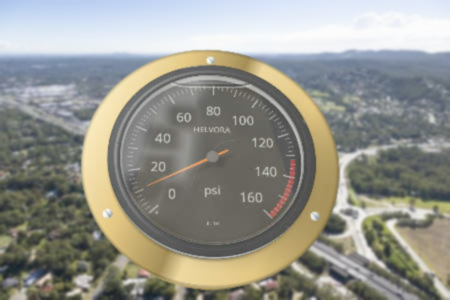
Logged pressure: 10; psi
